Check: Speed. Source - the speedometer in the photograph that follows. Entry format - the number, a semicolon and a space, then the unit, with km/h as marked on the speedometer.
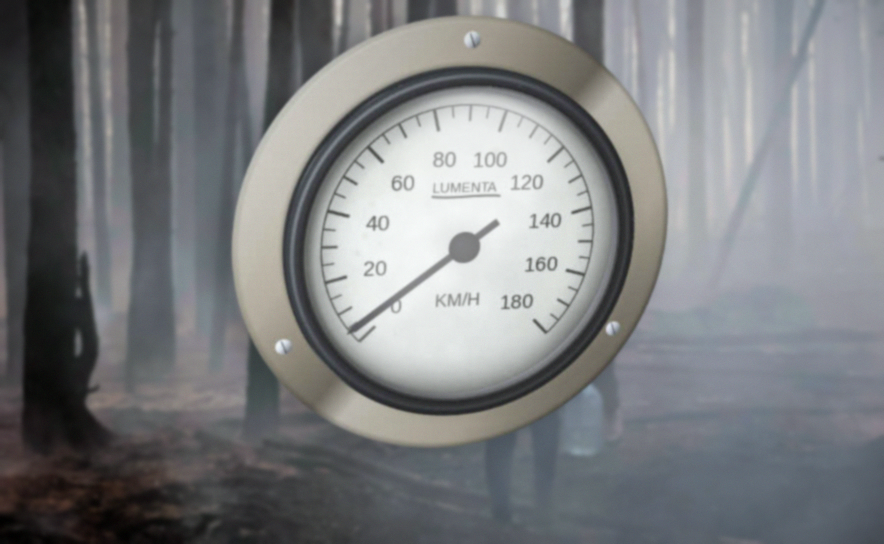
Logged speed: 5; km/h
